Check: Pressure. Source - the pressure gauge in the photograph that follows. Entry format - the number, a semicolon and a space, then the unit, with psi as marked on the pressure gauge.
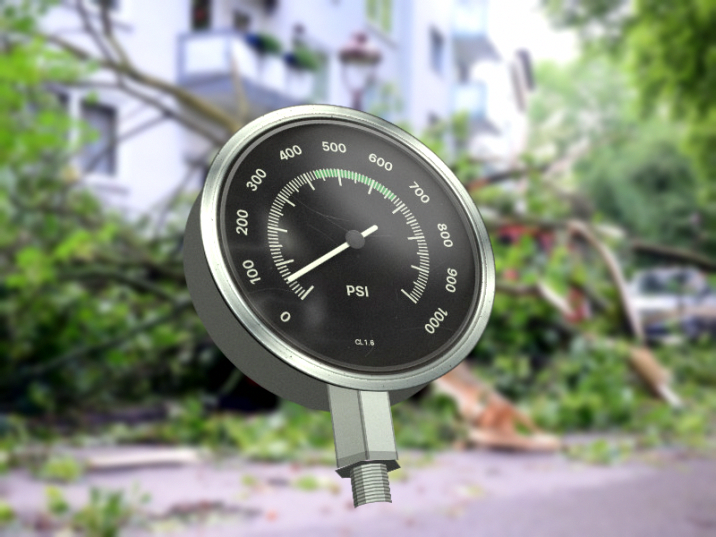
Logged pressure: 50; psi
